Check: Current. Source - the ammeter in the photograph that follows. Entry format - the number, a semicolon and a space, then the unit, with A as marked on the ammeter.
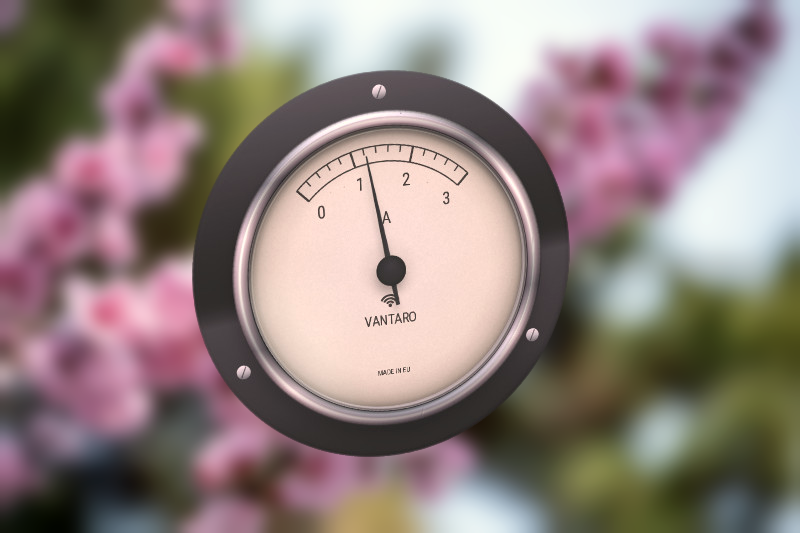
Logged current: 1.2; A
